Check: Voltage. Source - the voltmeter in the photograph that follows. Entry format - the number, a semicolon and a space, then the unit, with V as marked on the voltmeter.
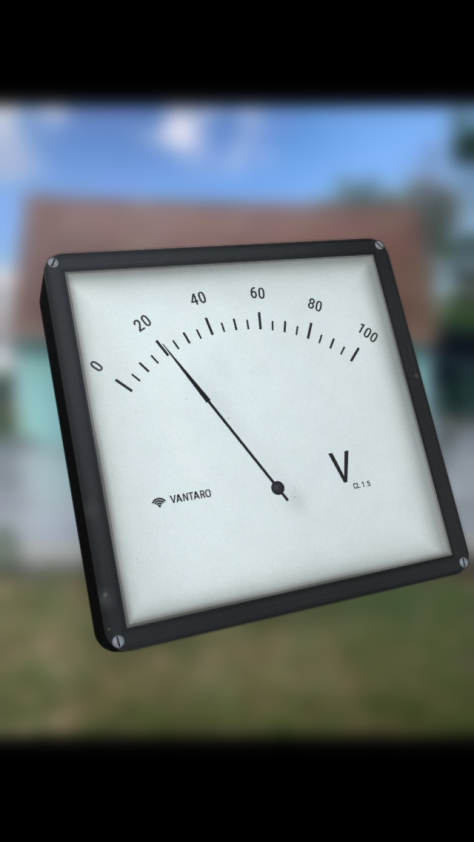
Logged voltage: 20; V
